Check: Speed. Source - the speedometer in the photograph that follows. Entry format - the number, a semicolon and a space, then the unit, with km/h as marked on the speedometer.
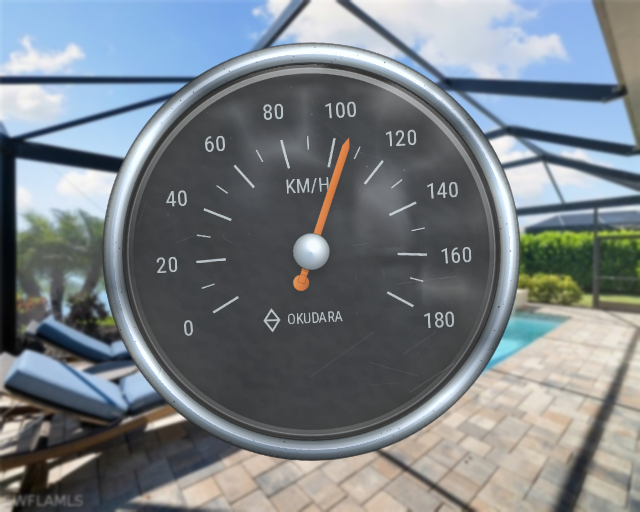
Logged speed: 105; km/h
